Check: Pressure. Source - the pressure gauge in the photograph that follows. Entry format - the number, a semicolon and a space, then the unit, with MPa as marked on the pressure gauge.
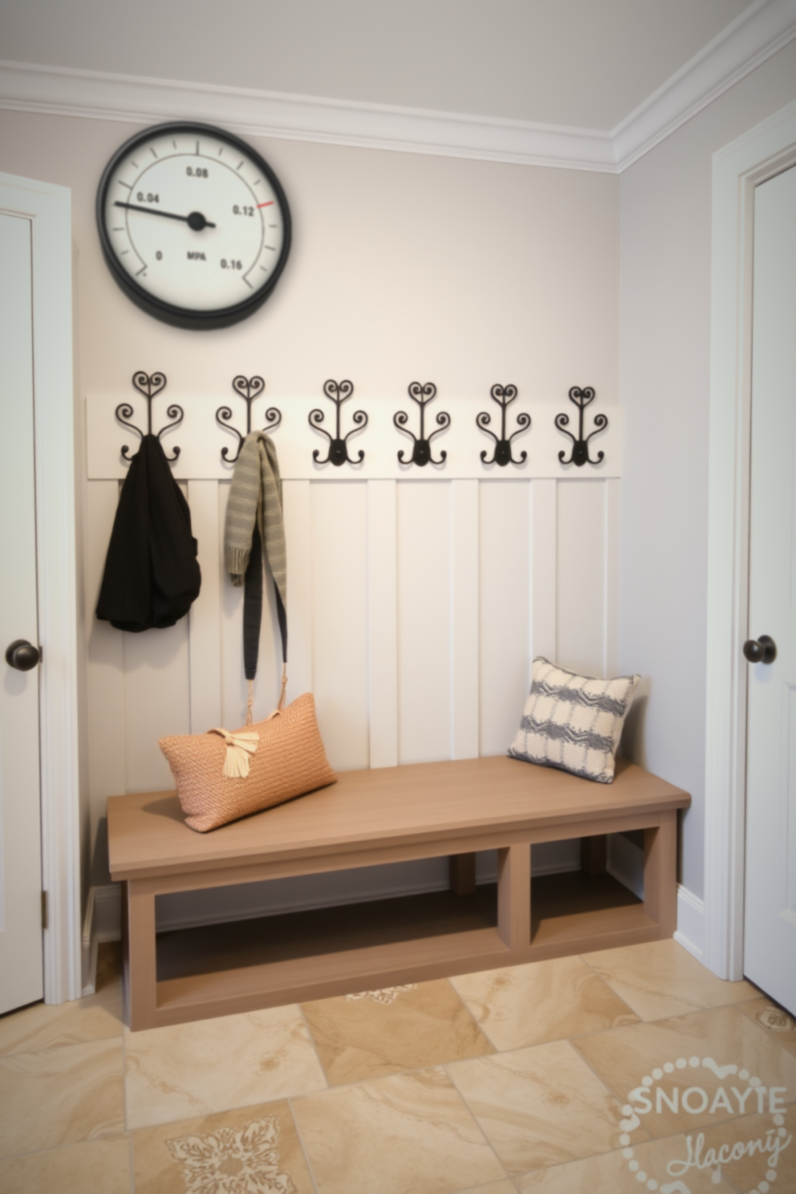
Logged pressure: 0.03; MPa
